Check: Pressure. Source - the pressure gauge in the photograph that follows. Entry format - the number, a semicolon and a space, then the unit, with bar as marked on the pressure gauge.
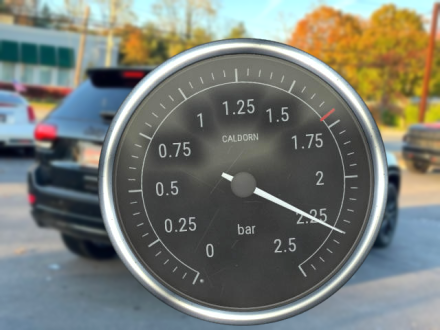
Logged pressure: 2.25; bar
